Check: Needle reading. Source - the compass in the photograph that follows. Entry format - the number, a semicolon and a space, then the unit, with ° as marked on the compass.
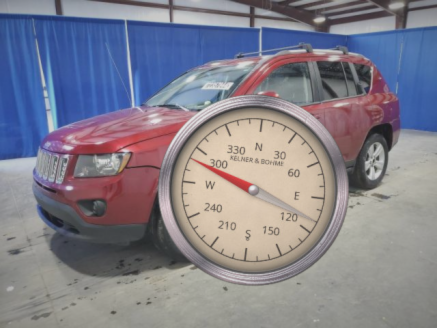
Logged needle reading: 290; °
